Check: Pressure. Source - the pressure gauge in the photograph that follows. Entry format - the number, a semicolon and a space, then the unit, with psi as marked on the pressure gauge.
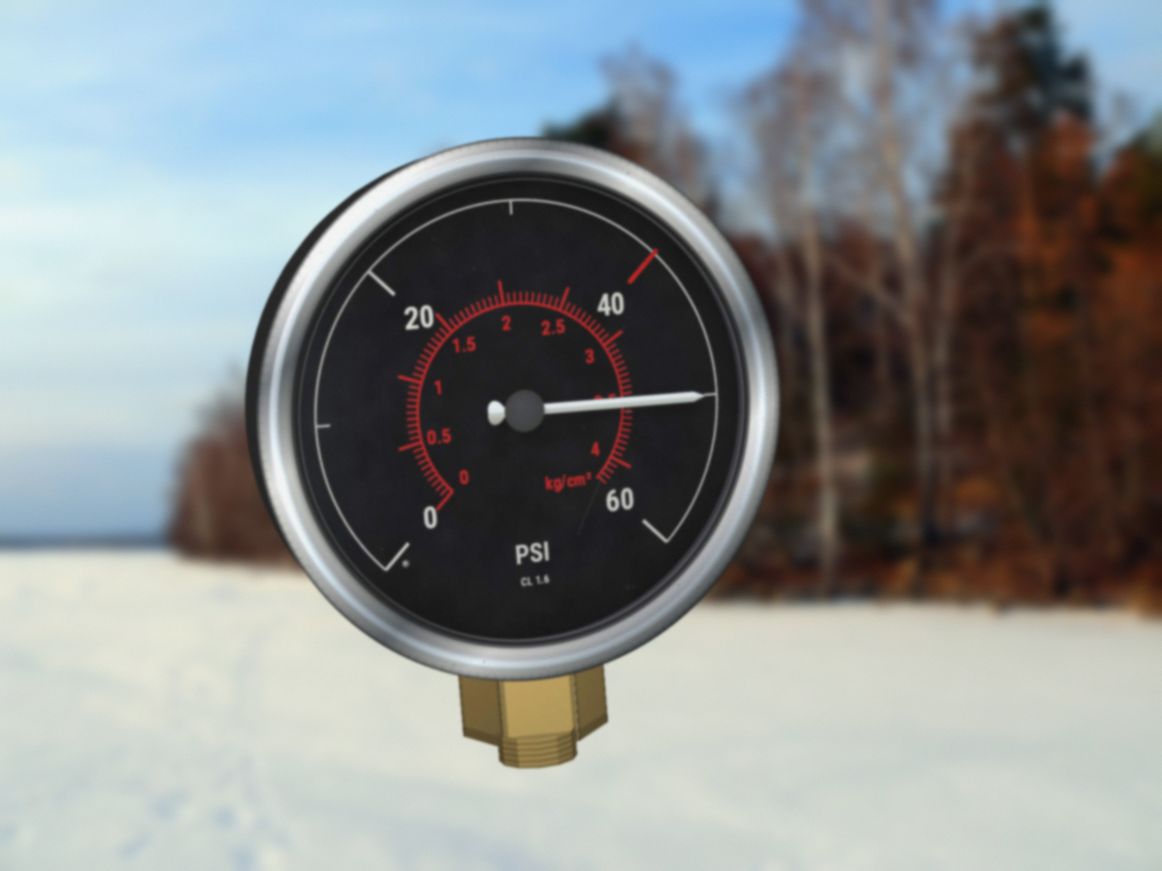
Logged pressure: 50; psi
